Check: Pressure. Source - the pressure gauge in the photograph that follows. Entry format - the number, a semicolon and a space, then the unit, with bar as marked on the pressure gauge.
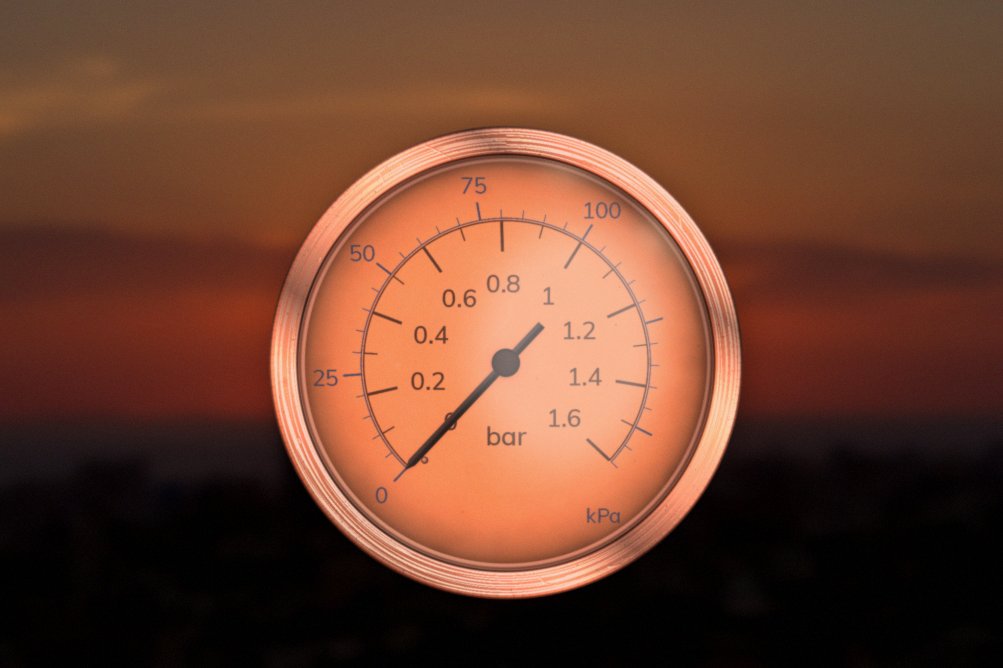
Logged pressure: 0; bar
